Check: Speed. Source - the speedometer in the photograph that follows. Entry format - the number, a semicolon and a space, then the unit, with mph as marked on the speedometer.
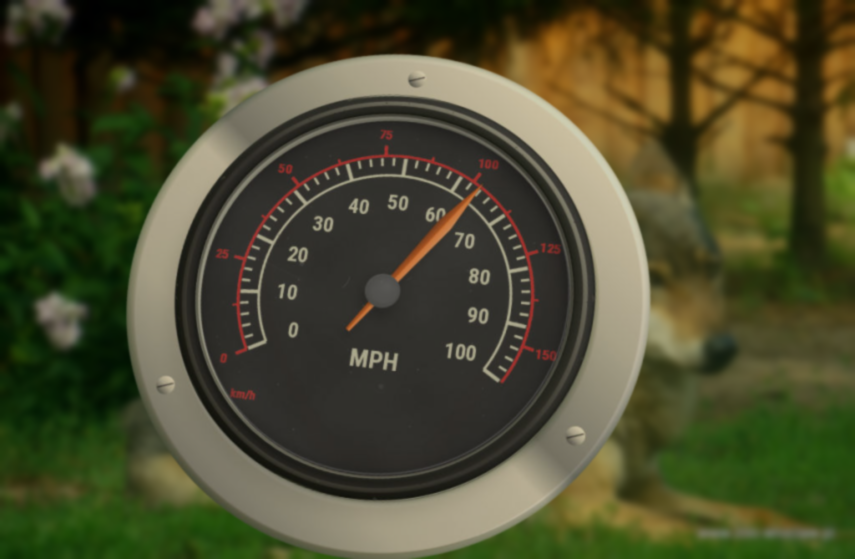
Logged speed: 64; mph
